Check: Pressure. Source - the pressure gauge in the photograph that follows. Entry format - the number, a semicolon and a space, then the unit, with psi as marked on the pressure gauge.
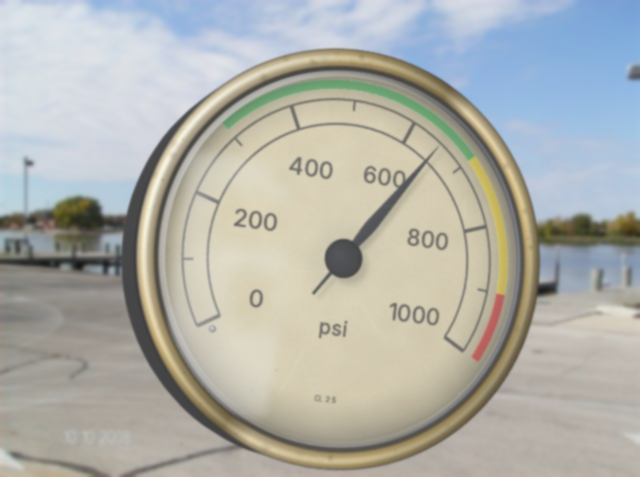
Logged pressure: 650; psi
